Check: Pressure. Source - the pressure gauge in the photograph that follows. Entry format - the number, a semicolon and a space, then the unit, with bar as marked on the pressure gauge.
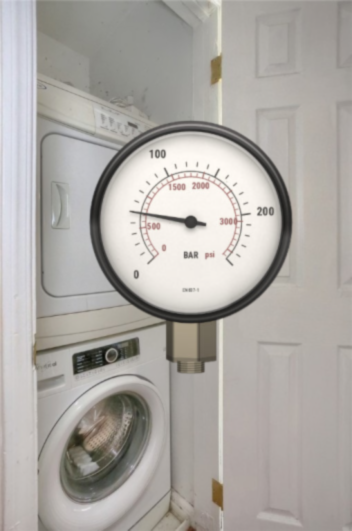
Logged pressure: 50; bar
